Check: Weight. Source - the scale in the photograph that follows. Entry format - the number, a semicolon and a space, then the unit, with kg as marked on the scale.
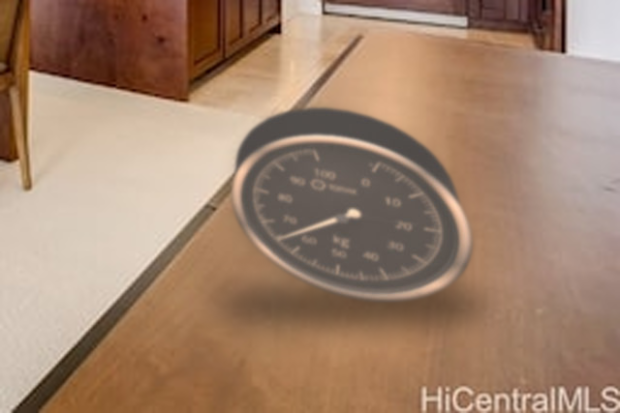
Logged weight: 65; kg
